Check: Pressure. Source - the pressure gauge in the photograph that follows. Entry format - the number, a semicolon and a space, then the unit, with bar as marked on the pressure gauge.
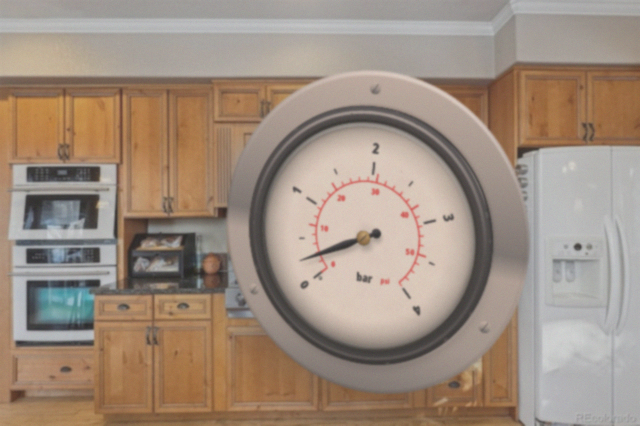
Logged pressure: 0.25; bar
